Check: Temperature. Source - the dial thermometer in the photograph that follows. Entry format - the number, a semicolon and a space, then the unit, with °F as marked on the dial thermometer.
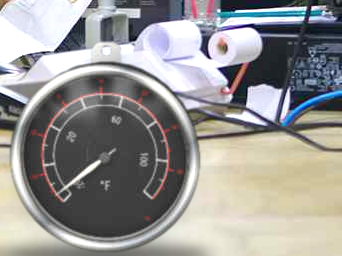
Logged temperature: -15; °F
